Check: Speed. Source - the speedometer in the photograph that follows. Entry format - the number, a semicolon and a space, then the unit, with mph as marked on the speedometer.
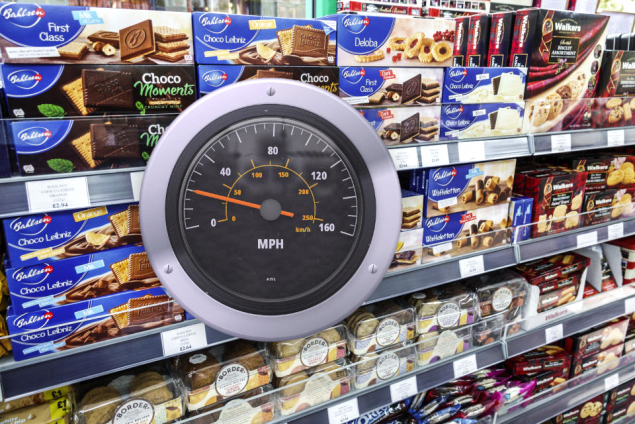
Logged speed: 20; mph
